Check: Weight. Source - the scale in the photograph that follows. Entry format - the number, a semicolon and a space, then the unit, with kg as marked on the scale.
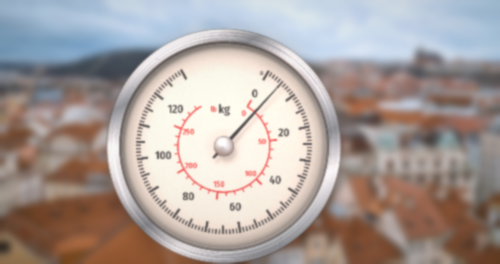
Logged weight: 5; kg
